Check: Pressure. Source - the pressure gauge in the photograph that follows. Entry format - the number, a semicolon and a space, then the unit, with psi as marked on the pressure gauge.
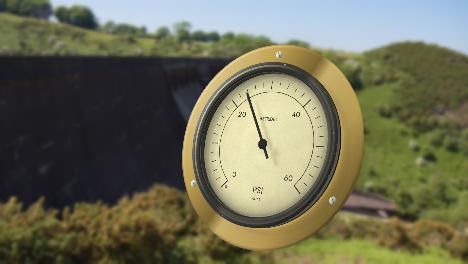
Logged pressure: 24; psi
